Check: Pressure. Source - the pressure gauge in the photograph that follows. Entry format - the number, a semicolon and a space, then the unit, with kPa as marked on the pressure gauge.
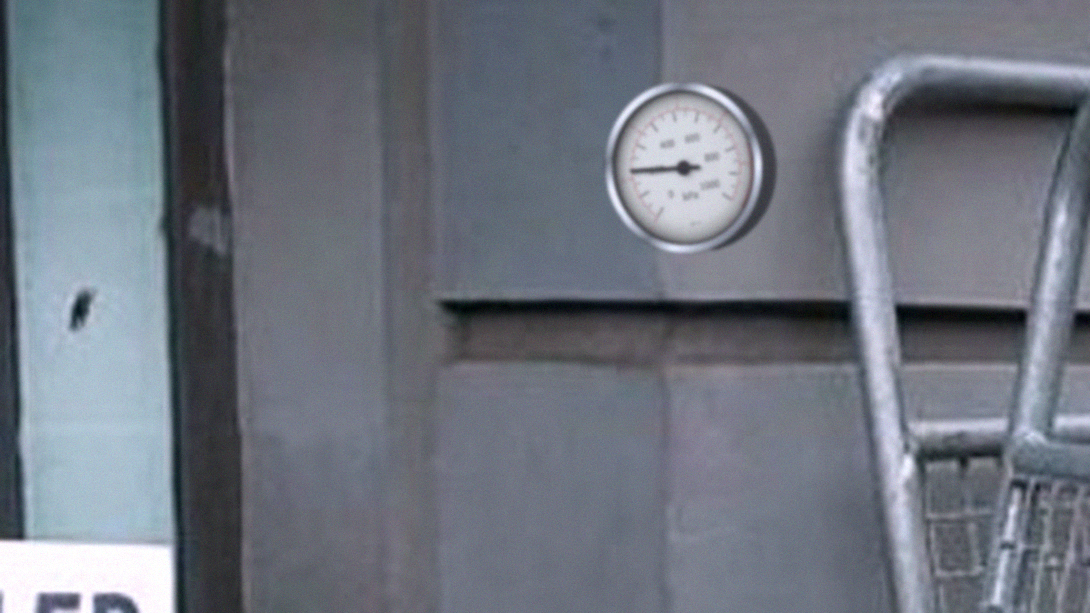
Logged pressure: 200; kPa
